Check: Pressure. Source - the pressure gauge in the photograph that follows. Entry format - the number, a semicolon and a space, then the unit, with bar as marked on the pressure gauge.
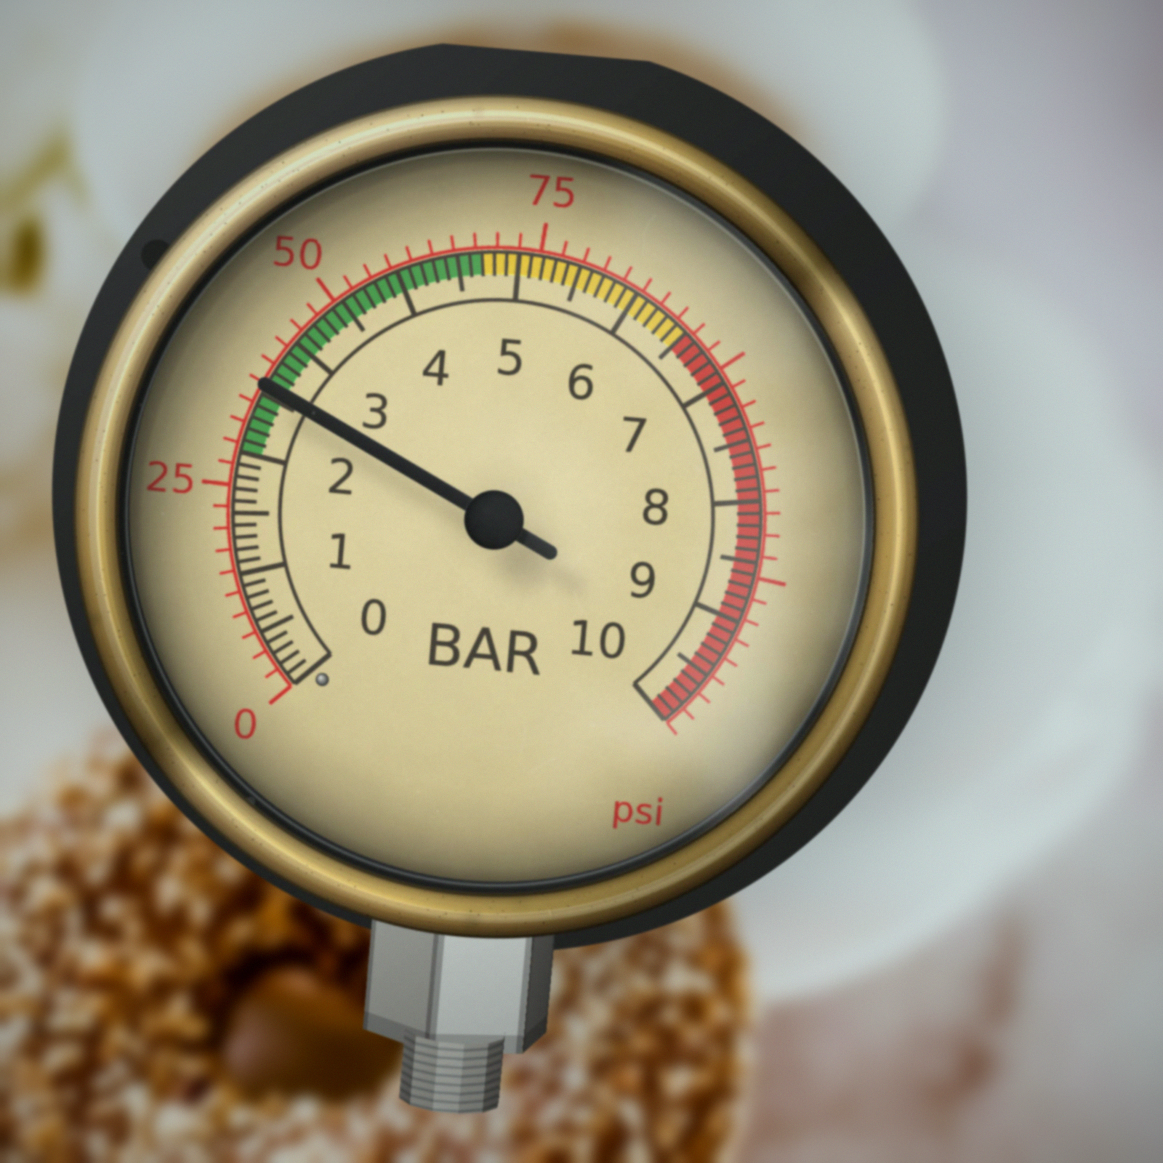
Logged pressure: 2.6; bar
